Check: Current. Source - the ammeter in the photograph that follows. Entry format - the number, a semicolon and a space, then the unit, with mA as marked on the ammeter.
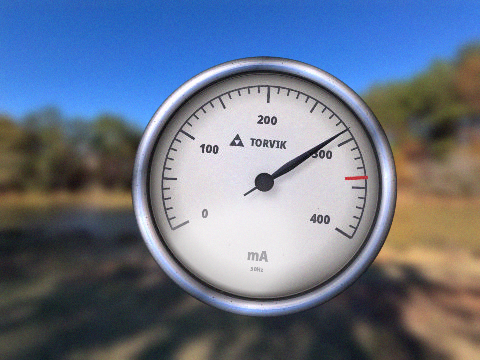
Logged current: 290; mA
